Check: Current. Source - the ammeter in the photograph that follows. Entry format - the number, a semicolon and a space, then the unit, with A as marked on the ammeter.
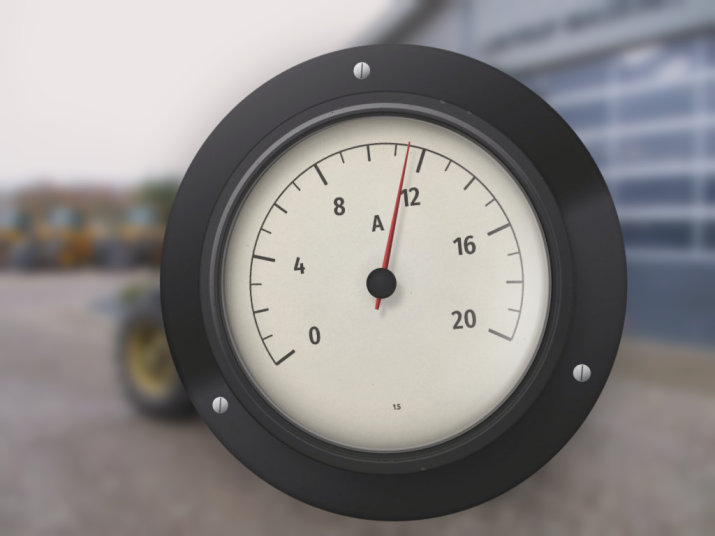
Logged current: 11.5; A
